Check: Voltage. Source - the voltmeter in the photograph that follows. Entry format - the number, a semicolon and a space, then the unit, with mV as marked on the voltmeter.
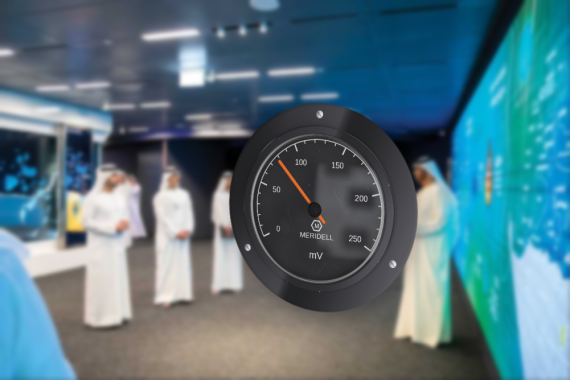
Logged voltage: 80; mV
